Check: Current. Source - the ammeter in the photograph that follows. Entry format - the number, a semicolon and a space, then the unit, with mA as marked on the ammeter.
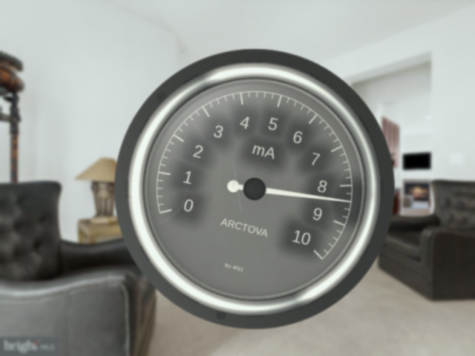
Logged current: 8.4; mA
